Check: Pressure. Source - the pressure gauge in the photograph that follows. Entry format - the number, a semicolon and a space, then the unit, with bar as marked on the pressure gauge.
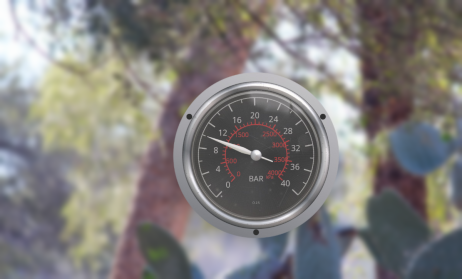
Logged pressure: 10; bar
